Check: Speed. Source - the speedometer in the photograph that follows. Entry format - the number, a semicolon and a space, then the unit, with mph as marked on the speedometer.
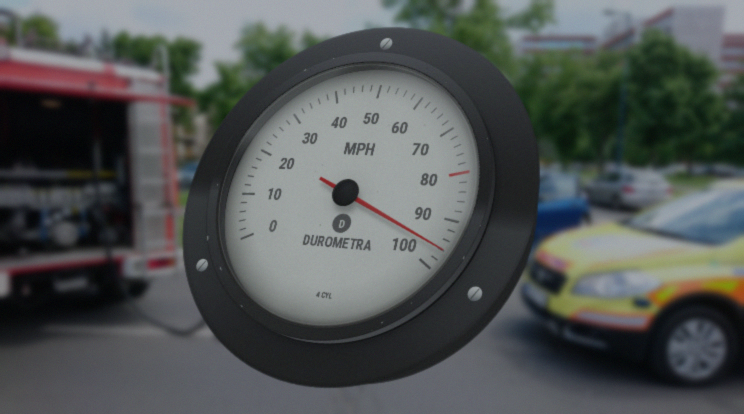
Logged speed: 96; mph
